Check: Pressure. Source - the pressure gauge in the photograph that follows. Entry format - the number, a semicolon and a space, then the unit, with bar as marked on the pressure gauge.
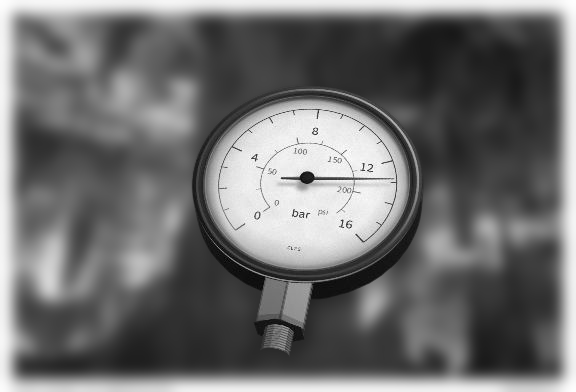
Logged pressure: 13; bar
